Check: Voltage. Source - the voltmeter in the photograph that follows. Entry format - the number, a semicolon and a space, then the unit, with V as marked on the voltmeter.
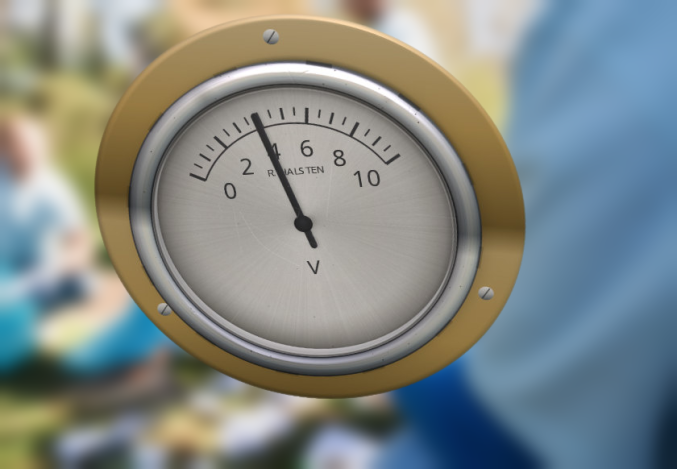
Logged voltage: 4; V
